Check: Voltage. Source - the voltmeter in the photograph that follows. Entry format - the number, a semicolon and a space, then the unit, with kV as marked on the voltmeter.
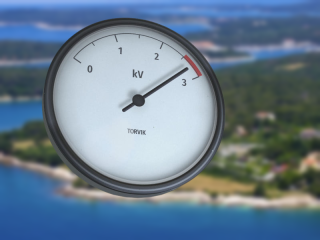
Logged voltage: 2.75; kV
